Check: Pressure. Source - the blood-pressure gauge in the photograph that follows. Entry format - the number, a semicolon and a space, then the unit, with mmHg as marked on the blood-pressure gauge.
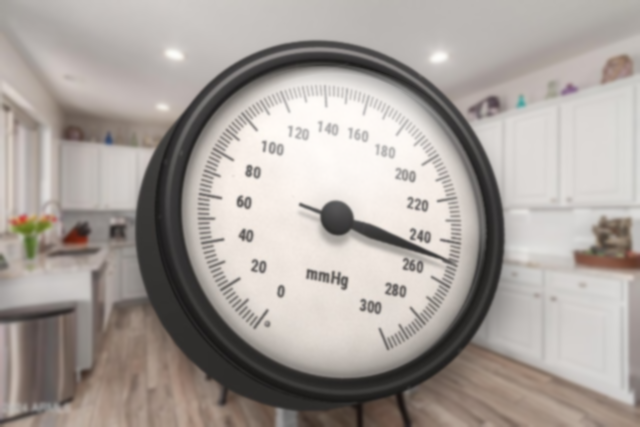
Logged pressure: 250; mmHg
